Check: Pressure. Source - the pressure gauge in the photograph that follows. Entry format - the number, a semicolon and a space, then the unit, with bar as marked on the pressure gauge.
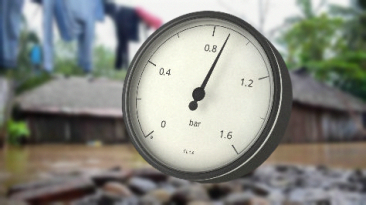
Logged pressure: 0.9; bar
